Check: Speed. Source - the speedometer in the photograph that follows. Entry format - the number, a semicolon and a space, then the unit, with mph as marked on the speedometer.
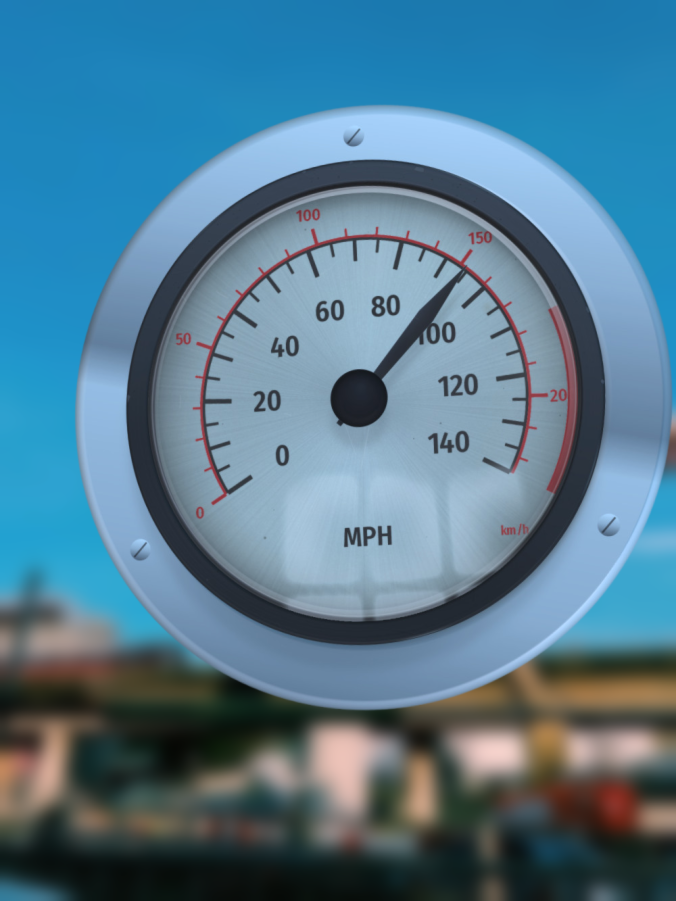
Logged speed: 95; mph
